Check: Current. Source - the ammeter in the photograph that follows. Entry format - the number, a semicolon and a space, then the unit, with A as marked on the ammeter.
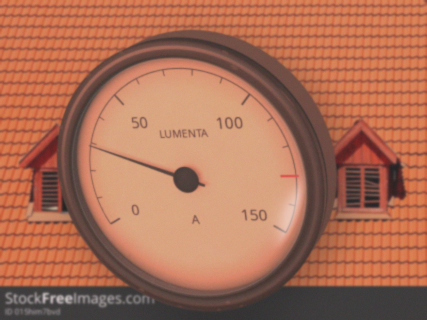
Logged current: 30; A
